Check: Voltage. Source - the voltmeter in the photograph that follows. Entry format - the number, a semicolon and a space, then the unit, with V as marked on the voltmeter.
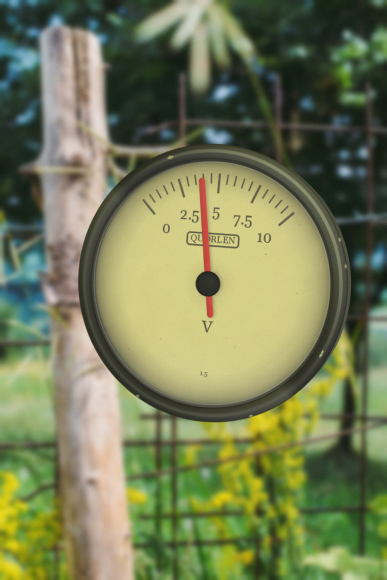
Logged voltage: 4; V
